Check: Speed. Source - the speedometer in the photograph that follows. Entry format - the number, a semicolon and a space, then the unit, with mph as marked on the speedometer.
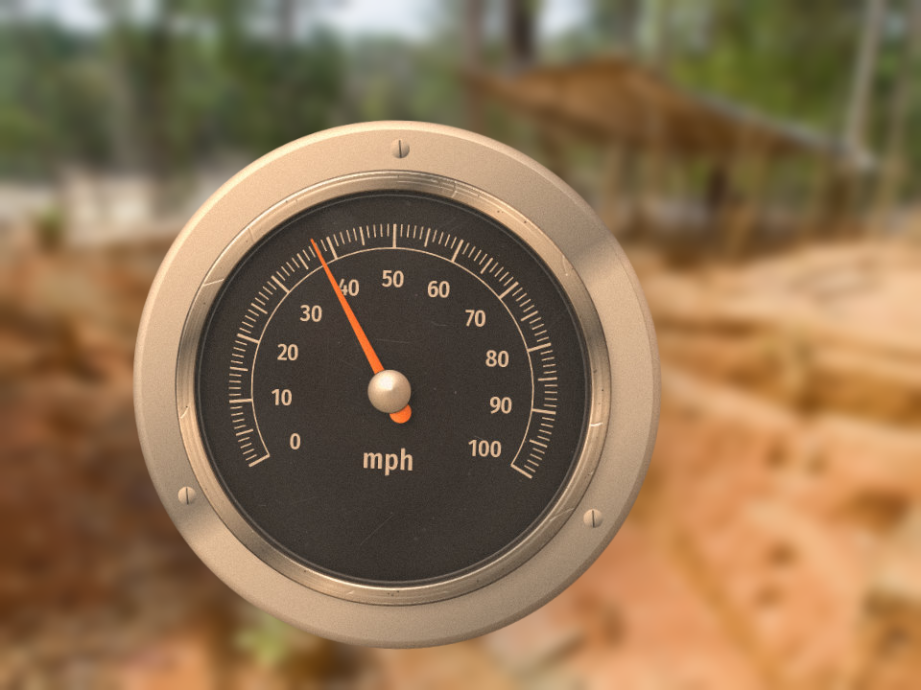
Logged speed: 38; mph
